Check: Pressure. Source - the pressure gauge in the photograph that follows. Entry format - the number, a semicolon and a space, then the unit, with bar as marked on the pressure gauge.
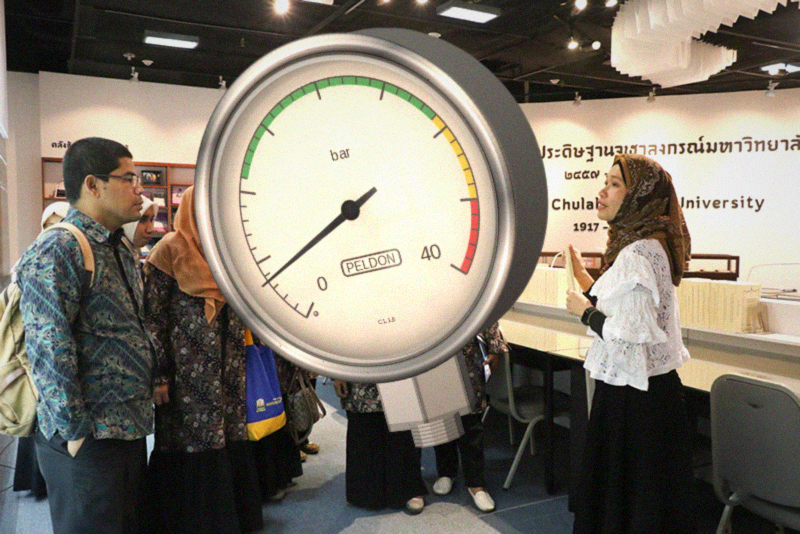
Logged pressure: 3.5; bar
